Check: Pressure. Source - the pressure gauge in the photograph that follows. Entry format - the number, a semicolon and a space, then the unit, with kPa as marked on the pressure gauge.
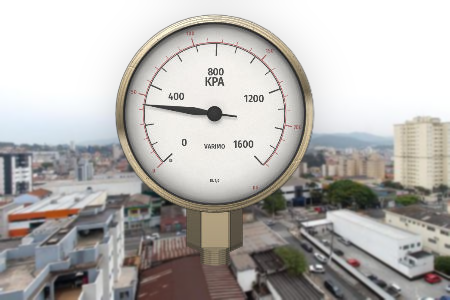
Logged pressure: 300; kPa
